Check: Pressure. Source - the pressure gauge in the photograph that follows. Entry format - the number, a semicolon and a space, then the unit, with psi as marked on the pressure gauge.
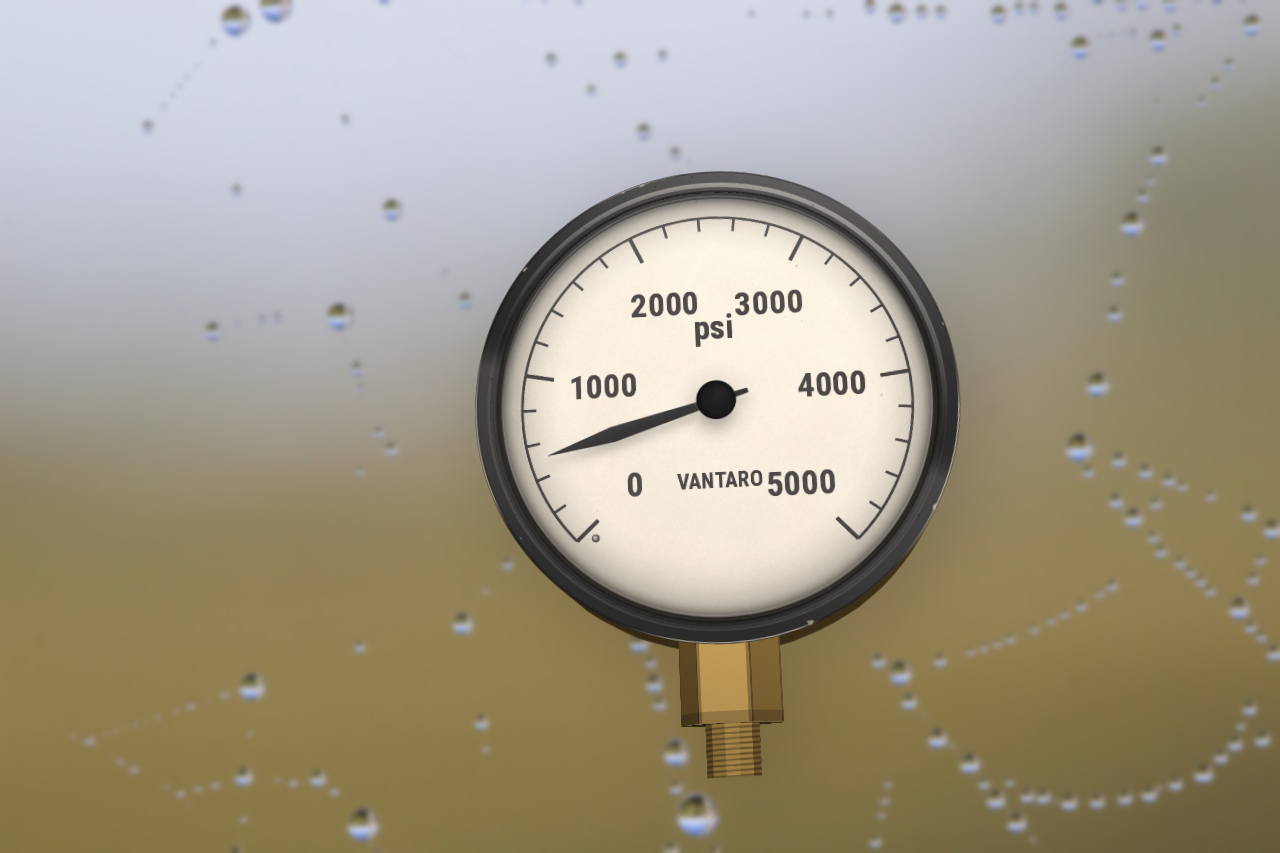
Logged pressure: 500; psi
